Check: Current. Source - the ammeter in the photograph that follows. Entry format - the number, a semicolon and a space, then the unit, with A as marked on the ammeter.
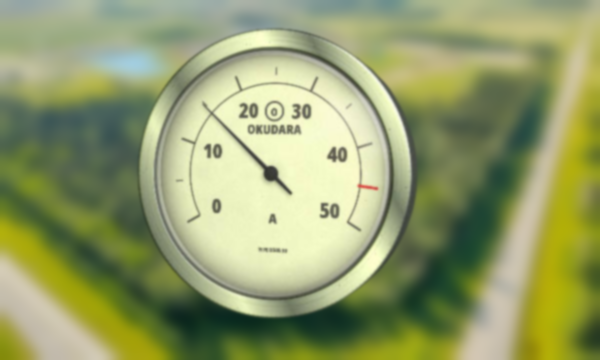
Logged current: 15; A
